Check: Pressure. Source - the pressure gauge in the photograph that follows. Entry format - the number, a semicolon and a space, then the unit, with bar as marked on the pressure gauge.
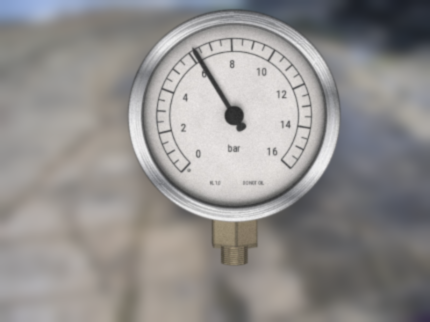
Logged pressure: 6.25; bar
